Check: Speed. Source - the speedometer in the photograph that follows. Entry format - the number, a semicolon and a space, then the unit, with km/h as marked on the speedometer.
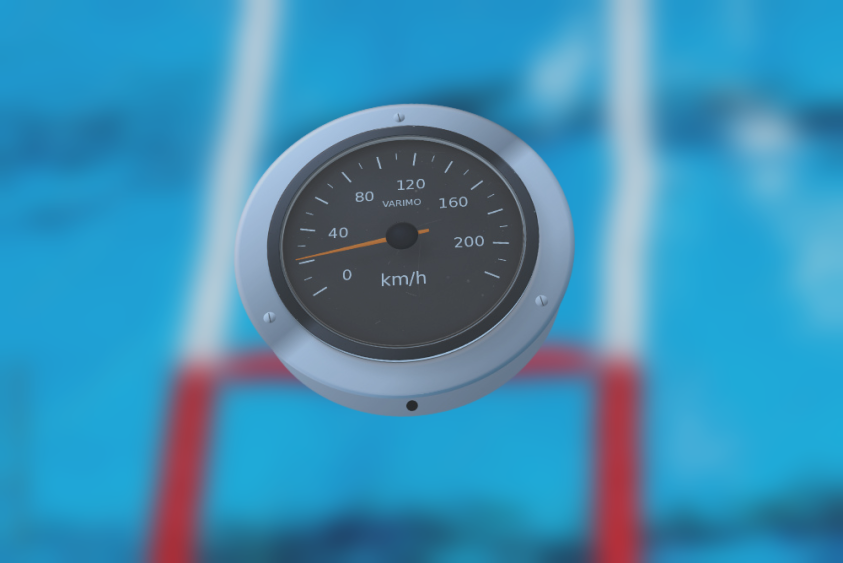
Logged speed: 20; km/h
